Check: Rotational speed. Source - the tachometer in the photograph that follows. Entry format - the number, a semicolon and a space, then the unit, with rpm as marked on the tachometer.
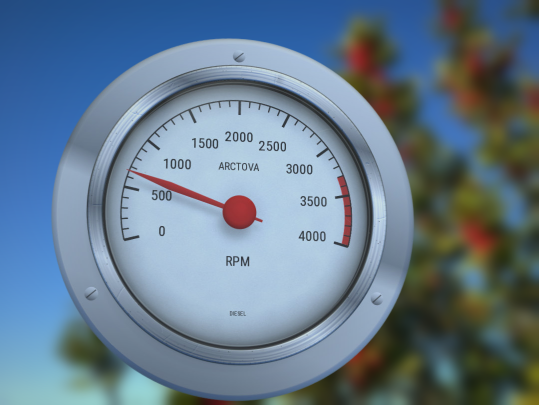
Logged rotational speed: 650; rpm
